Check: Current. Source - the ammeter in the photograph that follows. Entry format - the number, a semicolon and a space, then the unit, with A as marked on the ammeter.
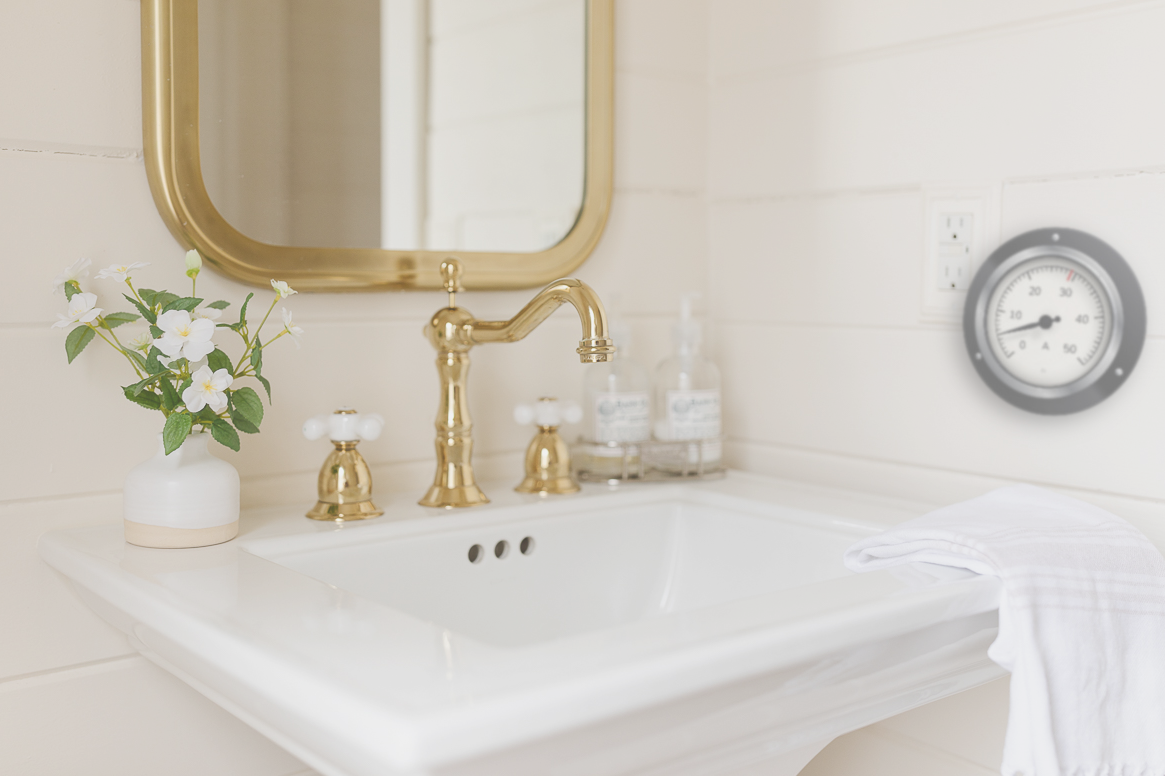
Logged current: 5; A
